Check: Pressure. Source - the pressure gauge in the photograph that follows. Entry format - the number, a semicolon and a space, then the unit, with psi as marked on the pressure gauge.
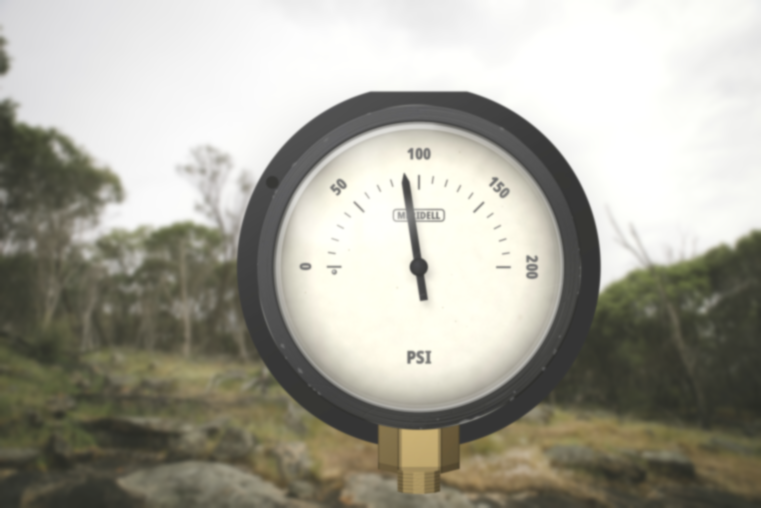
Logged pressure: 90; psi
